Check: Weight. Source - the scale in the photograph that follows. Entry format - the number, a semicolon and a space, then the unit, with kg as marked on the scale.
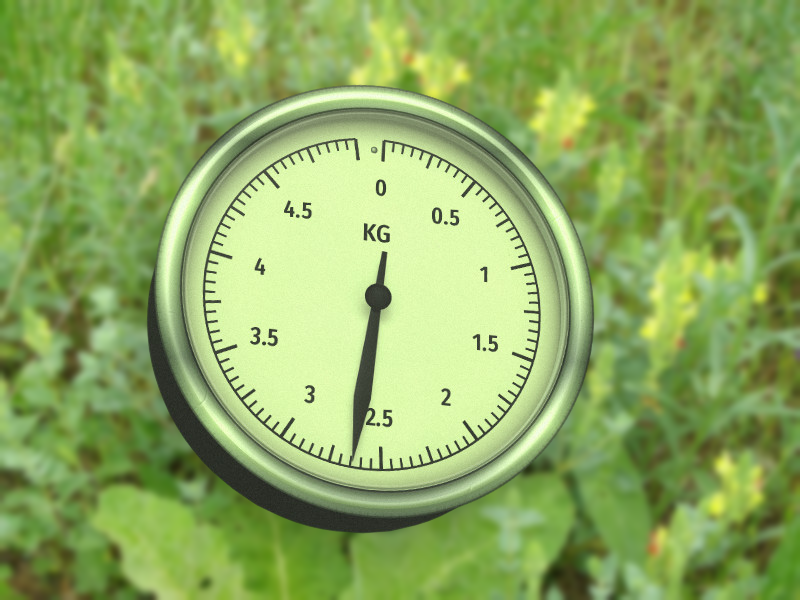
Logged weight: 2.65; kg
